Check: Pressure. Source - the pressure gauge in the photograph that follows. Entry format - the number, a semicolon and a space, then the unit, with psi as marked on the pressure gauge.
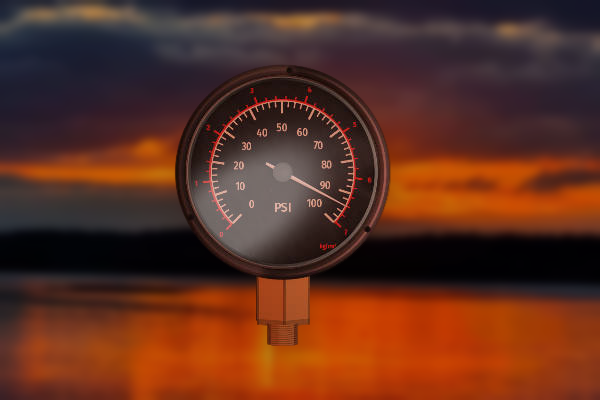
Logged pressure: 94; psi
